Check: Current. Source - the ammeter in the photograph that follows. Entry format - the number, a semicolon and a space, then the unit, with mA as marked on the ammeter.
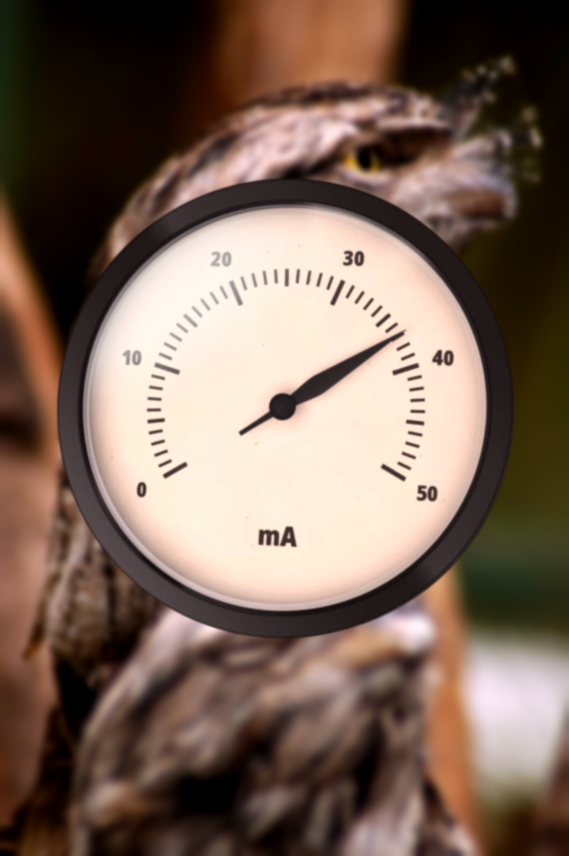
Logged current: 37; mA
